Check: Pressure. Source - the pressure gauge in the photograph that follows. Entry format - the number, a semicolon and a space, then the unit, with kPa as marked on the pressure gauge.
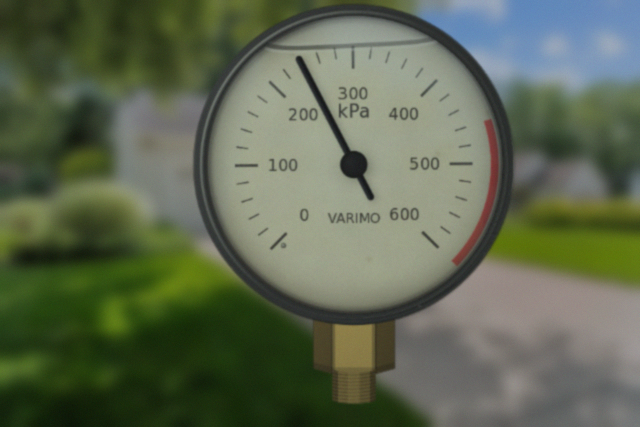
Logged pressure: 240; kPa
